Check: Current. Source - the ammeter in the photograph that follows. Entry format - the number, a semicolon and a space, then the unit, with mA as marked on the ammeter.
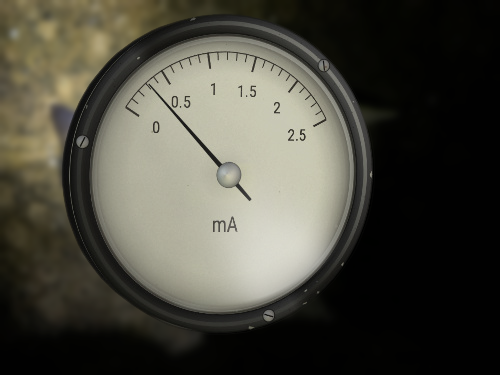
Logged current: 0.3; mA
